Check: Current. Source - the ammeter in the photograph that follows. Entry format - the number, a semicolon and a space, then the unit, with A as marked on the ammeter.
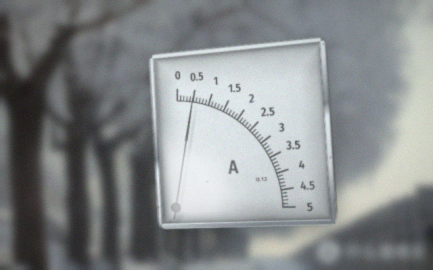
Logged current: 0.5; A
